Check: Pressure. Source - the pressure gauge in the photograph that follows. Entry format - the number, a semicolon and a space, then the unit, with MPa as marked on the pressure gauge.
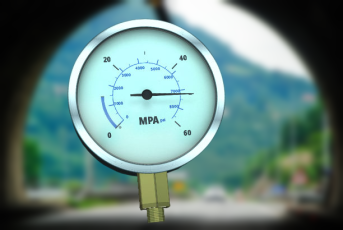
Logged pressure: 50; MPa
